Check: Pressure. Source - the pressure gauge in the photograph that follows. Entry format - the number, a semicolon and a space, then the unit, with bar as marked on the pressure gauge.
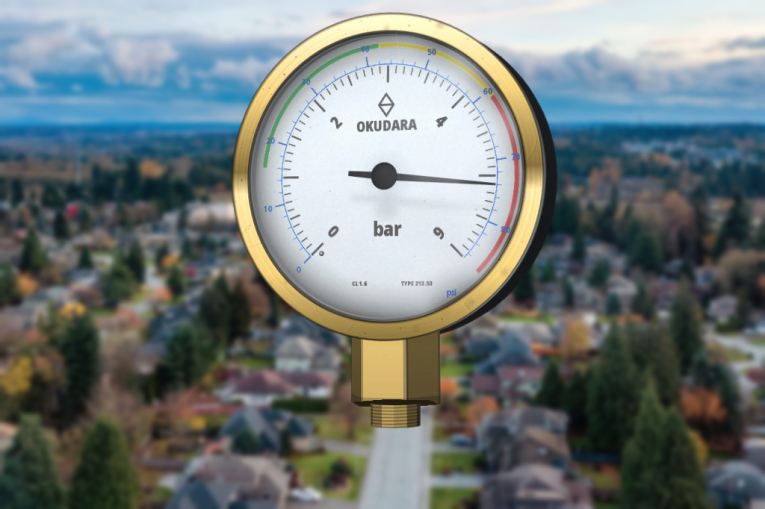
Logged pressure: 5.1; bar
